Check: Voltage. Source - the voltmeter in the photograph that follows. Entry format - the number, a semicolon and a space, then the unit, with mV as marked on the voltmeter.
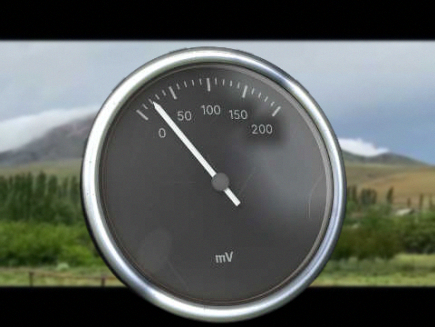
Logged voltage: 20; mV
